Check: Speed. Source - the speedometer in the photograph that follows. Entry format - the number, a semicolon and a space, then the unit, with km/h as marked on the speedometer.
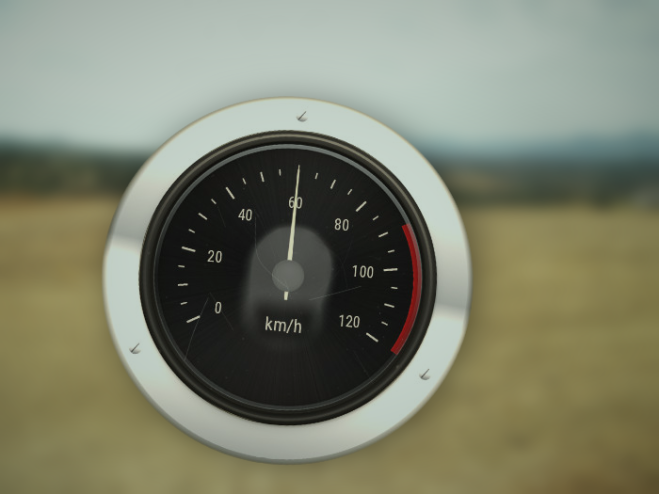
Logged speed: 60; km/h
